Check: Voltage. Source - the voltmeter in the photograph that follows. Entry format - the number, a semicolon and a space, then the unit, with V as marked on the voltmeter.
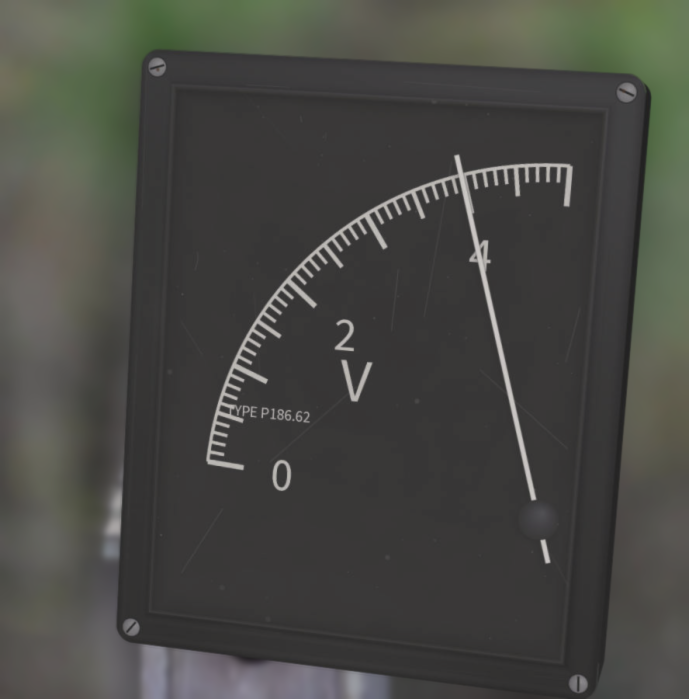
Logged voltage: 4; V
